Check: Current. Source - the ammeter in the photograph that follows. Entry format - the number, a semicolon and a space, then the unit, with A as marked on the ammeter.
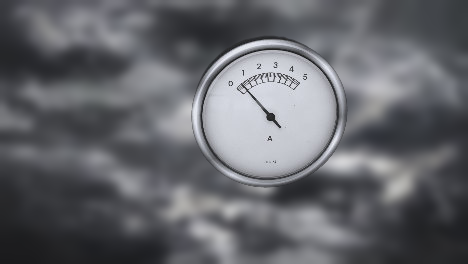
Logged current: 0.5; A
